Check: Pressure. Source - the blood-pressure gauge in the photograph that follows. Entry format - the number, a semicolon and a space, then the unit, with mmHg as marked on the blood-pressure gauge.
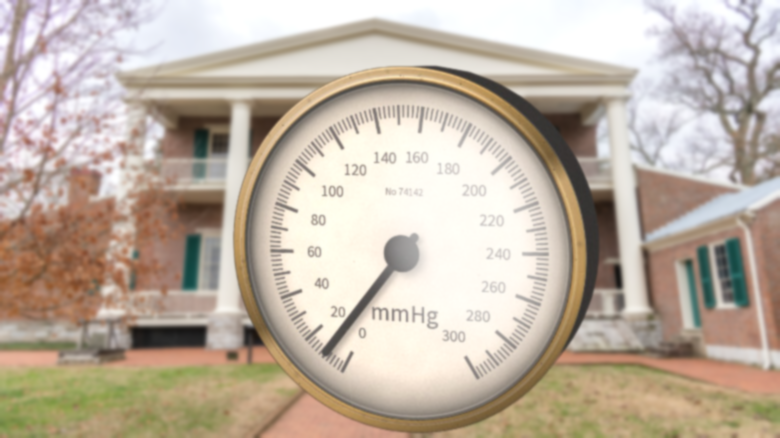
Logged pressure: 10; mmHg
